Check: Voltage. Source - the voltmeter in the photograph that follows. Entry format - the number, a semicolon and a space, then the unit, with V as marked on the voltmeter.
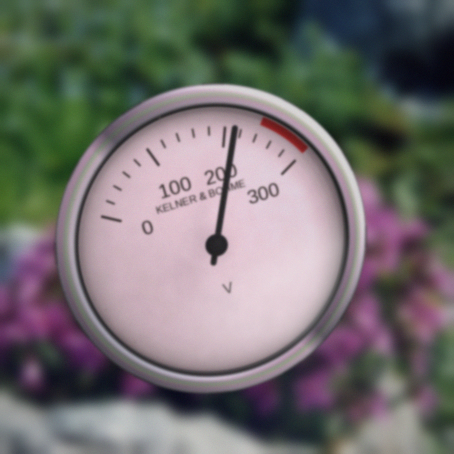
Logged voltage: 210; V
